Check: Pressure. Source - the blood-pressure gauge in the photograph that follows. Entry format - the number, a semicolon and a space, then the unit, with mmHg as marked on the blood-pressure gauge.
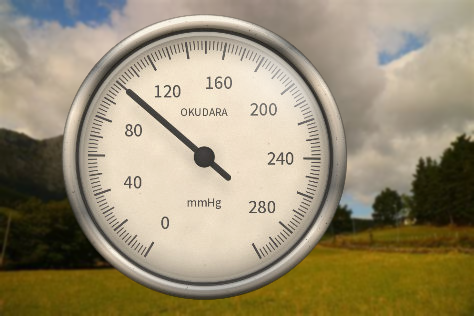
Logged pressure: 100; mmHg
